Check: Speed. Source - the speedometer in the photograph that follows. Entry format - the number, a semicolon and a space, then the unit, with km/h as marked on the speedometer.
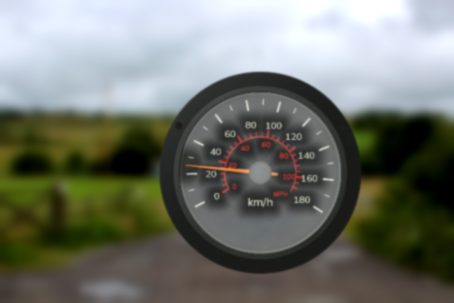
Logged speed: 25; km/h
